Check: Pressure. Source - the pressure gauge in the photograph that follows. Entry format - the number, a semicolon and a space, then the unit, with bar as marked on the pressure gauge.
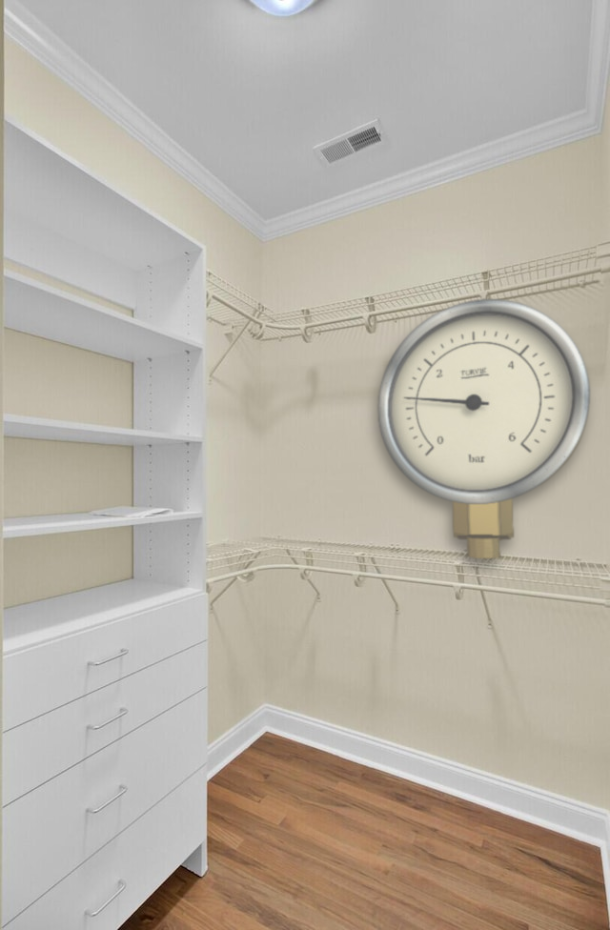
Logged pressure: 1.2; bar
